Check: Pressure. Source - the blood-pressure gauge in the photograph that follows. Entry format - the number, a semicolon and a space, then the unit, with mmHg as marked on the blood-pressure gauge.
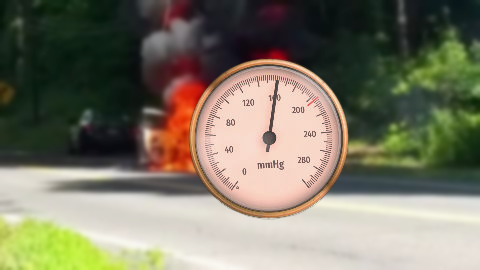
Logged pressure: 160; mmHg
